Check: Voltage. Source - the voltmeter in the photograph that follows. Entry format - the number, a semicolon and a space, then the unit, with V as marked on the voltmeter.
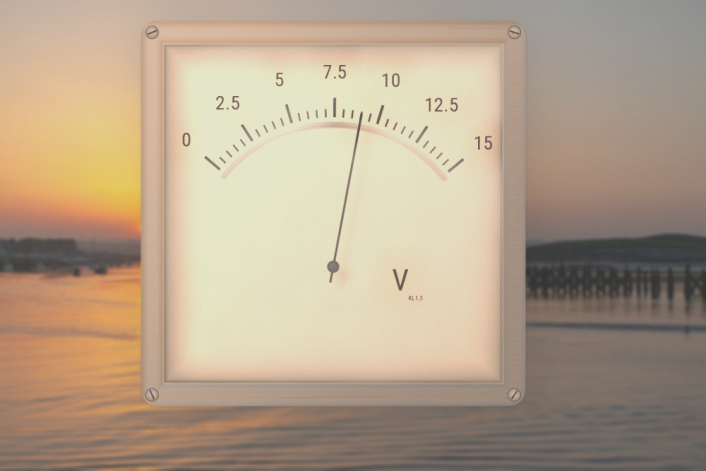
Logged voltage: 9; V
